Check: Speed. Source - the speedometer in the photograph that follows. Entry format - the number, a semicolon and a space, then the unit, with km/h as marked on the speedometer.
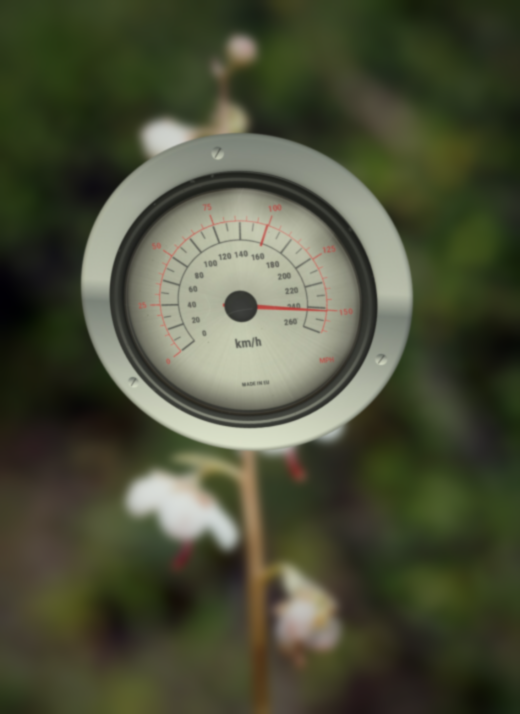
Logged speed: 240; km/h
